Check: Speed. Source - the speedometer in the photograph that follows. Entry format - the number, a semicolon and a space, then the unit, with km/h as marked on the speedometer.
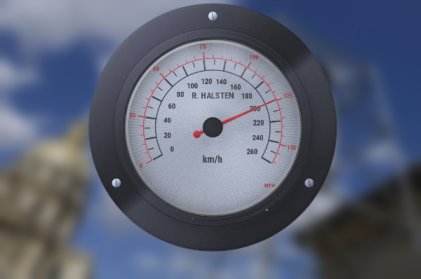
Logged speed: 200; km/h
